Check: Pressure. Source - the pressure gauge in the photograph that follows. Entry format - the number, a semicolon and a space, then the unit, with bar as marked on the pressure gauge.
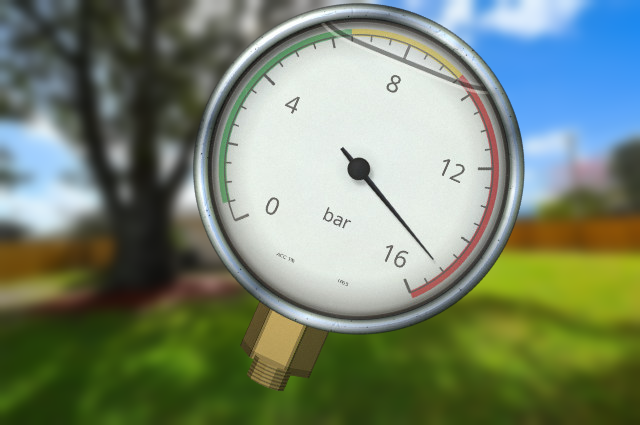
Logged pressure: 15; bar
